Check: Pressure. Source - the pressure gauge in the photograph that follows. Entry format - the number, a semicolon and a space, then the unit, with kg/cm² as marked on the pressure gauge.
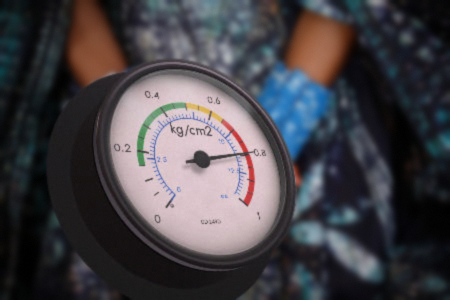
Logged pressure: 0.8; kg/cm²
